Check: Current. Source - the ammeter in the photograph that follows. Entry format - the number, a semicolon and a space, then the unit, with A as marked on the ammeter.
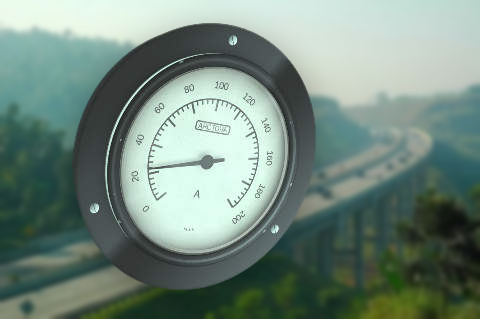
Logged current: 24; A
